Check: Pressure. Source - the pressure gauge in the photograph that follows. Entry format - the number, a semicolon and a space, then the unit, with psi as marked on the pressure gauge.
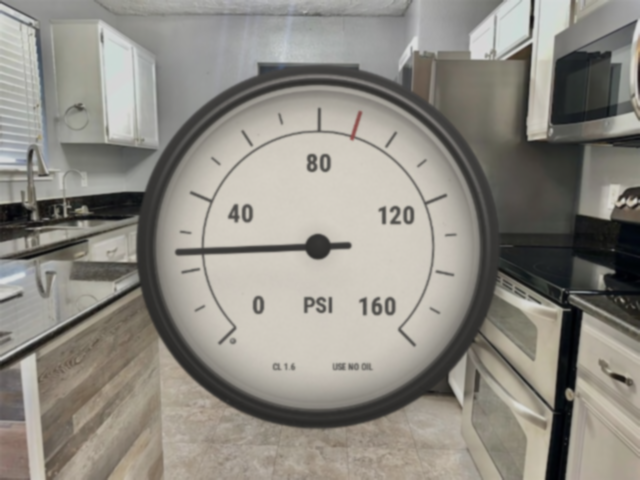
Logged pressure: 25; psi
